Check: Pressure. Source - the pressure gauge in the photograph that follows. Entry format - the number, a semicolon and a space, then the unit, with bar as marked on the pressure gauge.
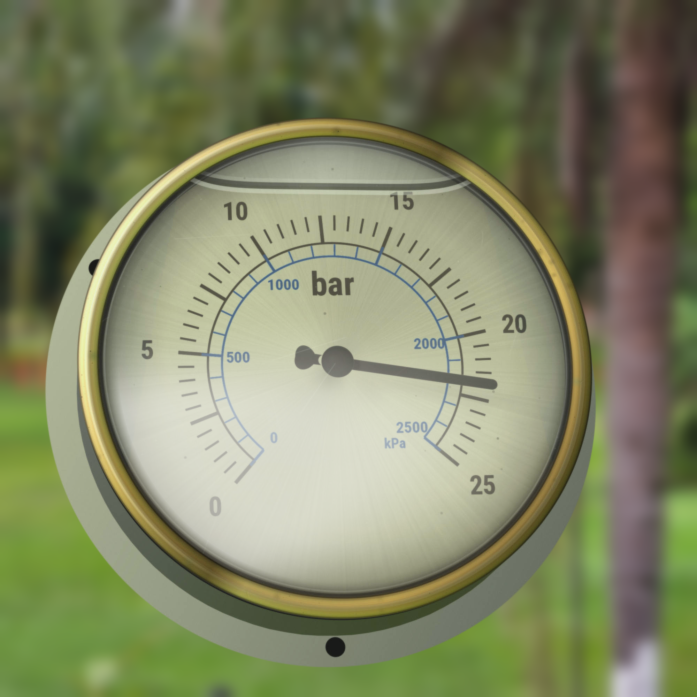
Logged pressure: 22; bar
